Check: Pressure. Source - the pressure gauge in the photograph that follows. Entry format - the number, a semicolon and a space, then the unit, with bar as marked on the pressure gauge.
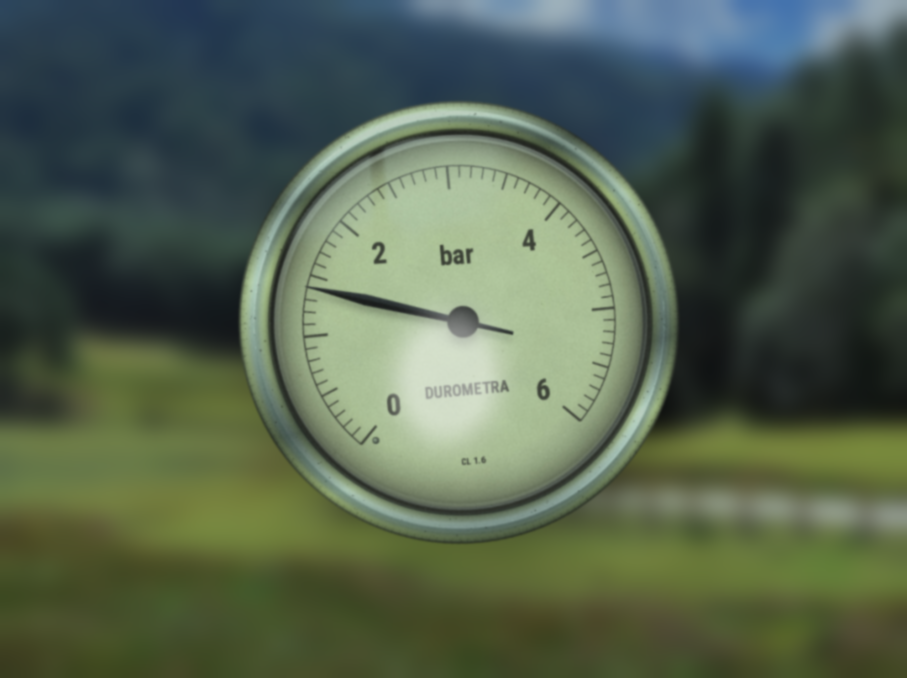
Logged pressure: 1.4; bar
